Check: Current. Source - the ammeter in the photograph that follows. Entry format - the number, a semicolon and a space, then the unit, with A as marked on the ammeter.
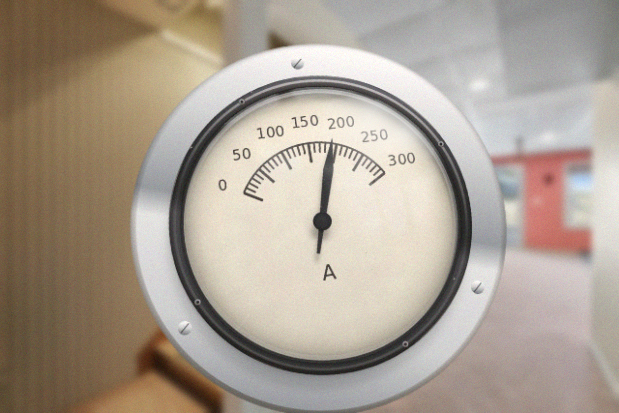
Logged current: 190; A
